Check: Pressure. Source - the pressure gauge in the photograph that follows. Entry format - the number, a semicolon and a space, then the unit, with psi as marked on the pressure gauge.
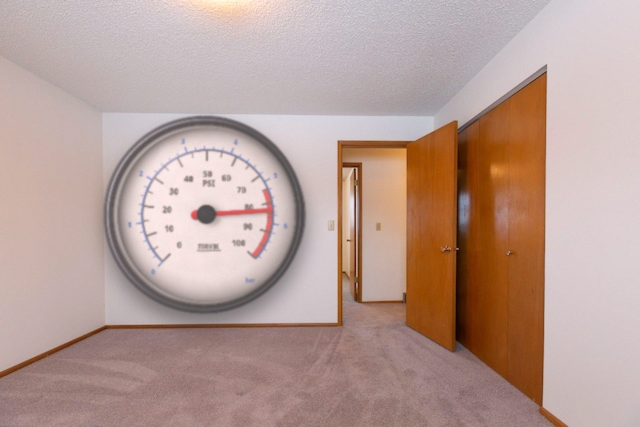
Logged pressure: 82.5; psi
